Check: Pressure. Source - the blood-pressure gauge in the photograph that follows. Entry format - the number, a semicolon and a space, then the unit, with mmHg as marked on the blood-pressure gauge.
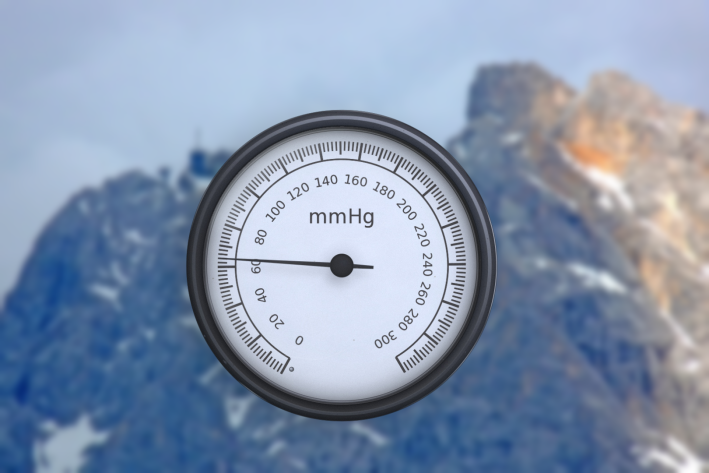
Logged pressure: 64; mmHg
